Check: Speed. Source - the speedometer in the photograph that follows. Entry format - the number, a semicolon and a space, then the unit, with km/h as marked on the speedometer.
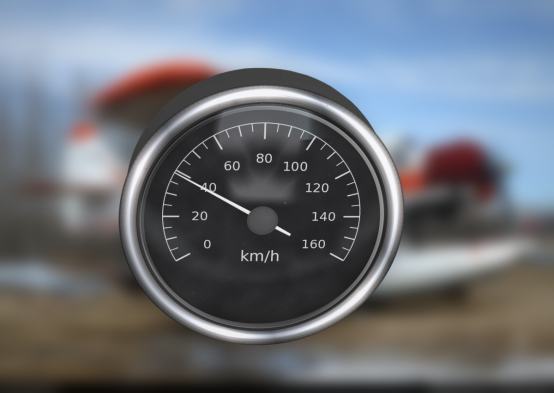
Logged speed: 40; km/h
